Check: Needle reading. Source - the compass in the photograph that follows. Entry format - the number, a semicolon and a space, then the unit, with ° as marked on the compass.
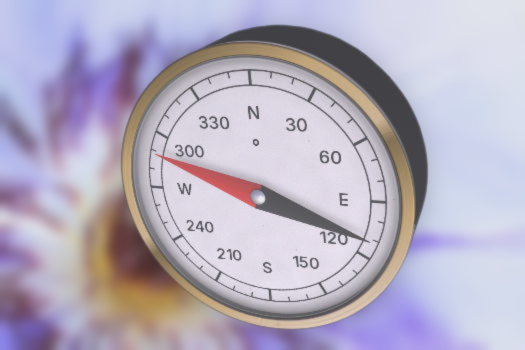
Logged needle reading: 290; °
